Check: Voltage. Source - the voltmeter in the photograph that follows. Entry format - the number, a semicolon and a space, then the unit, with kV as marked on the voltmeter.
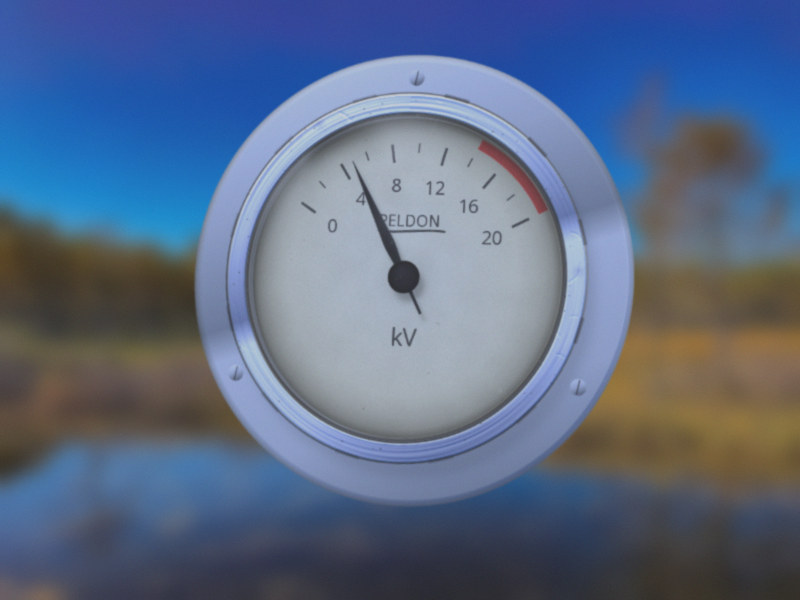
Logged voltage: 5; kV
